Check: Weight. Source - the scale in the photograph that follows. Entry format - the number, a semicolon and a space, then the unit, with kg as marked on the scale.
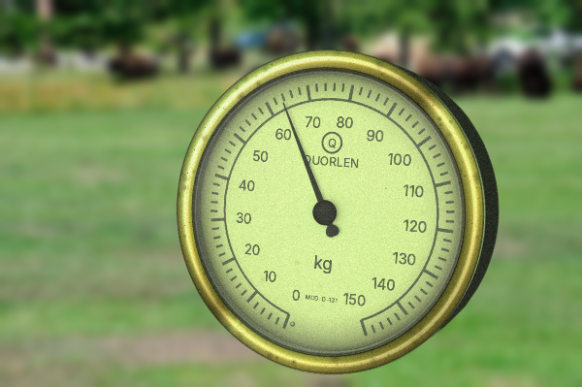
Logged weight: 64; kg
